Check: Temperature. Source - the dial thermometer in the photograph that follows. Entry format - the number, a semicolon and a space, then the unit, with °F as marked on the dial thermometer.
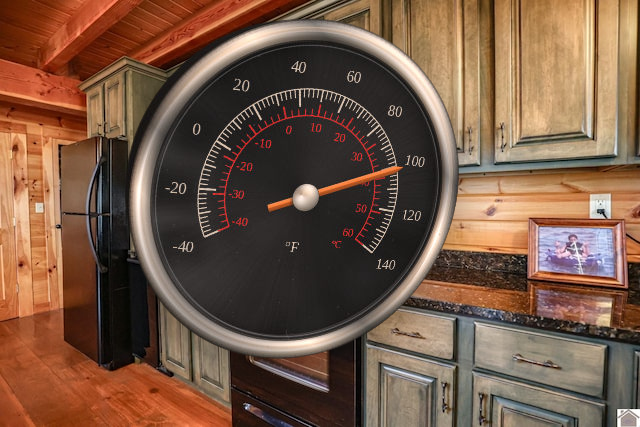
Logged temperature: 100; °F
